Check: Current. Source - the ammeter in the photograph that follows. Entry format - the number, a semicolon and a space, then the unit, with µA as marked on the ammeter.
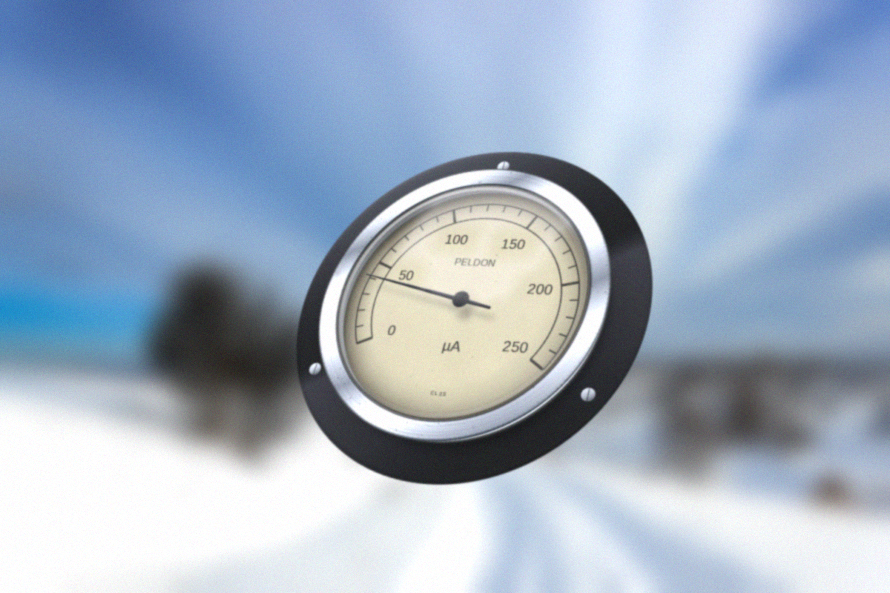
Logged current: 40; µA
